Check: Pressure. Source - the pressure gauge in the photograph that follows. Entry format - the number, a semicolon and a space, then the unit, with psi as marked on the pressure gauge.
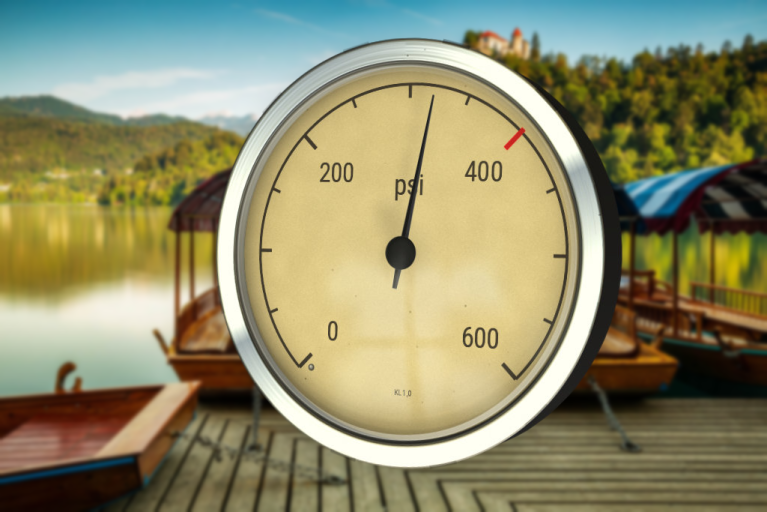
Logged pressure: 325; psi
